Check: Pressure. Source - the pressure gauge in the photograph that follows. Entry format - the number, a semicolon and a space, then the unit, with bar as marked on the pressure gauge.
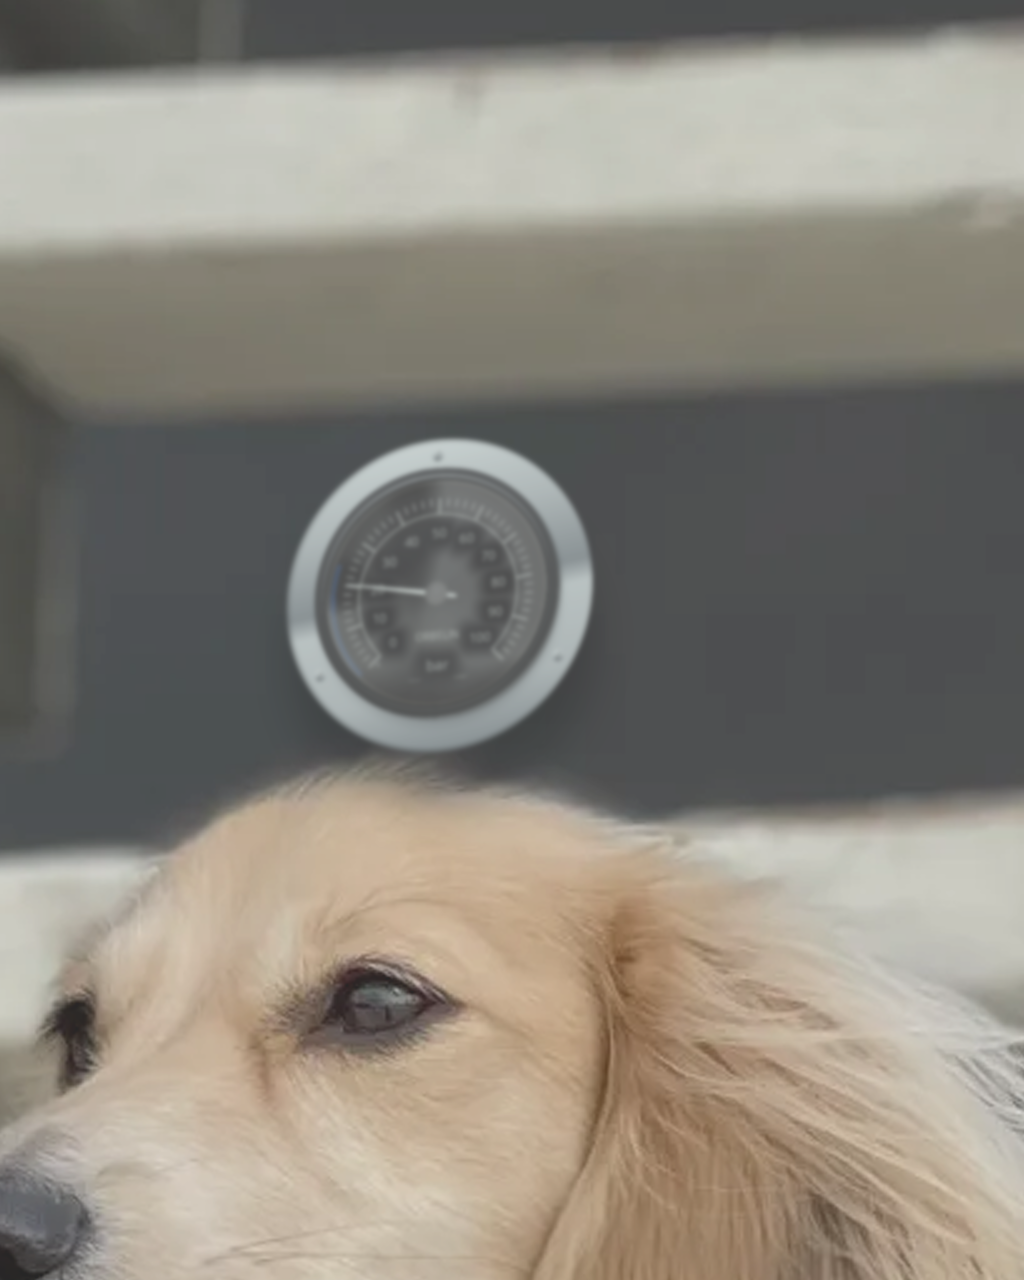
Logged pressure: 20; bar
